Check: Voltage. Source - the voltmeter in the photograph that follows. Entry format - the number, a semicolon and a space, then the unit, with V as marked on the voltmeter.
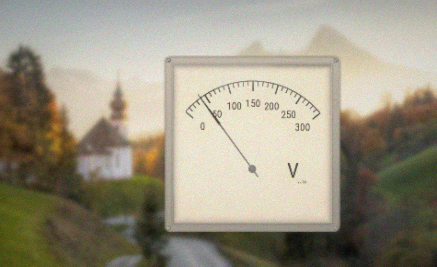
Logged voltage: 40; V
